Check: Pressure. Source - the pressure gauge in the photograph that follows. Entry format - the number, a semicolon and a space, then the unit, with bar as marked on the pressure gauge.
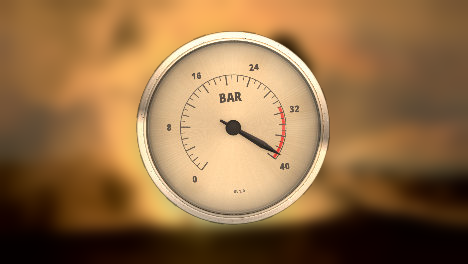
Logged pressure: 39; bar
